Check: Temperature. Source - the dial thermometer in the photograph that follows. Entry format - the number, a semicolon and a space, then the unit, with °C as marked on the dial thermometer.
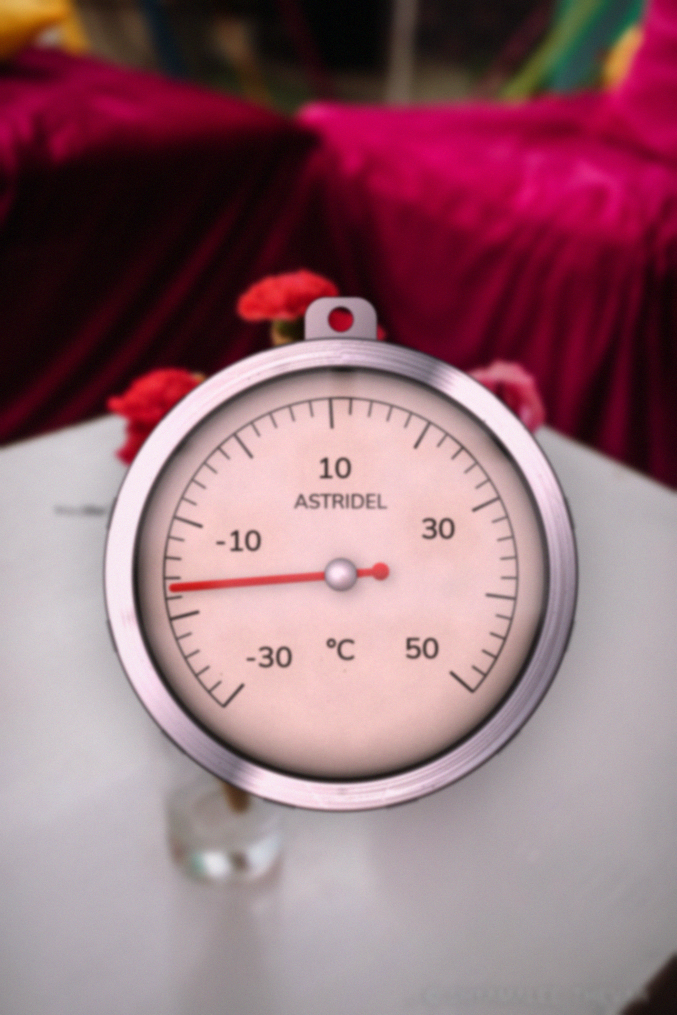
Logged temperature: -17; °C
